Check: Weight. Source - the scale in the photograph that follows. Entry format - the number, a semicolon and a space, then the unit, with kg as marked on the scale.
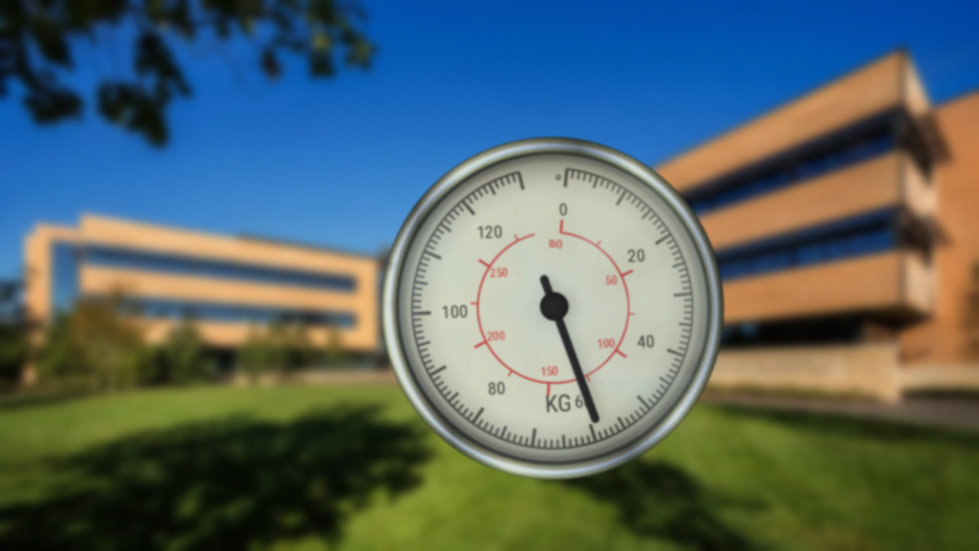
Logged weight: 59; kg
